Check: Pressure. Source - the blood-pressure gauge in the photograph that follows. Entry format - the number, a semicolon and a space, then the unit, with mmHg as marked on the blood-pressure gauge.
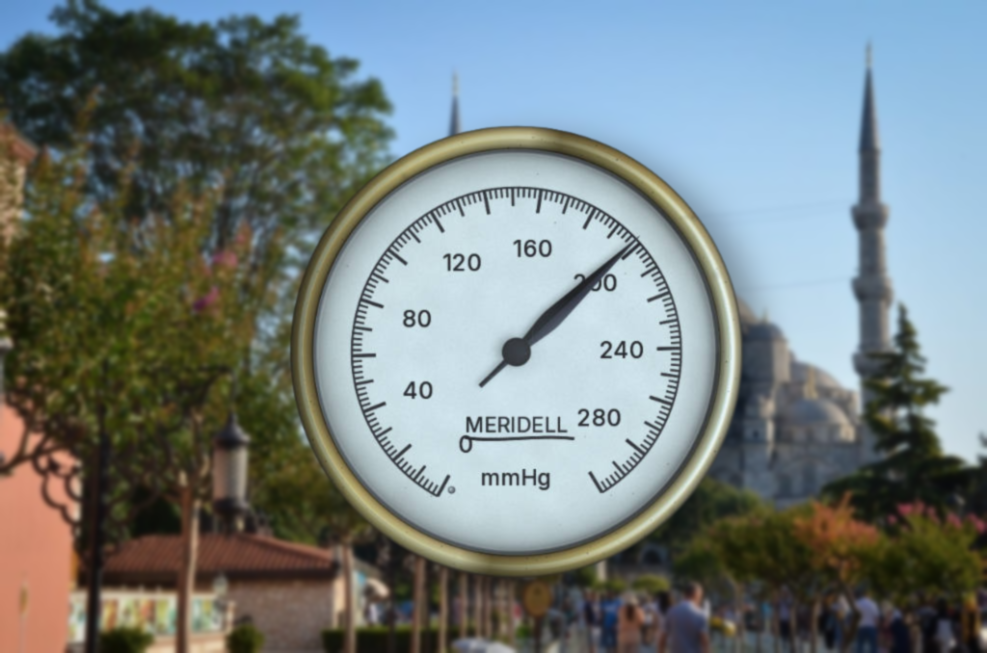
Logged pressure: 198; mmHg
